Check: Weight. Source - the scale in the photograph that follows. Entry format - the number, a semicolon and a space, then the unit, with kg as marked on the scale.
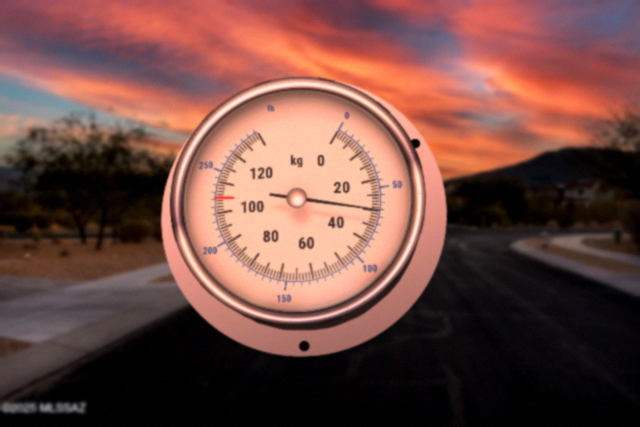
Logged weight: 30; kg
